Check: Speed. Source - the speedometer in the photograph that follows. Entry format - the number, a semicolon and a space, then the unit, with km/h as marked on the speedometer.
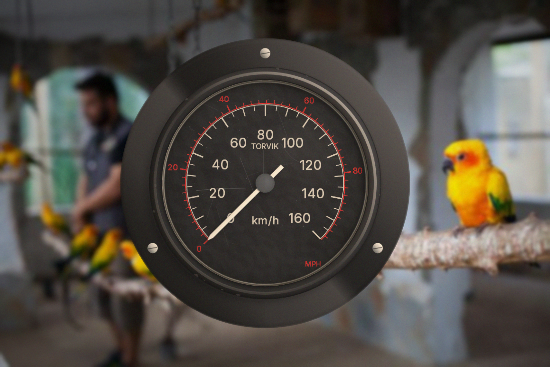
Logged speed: 0; km/h
